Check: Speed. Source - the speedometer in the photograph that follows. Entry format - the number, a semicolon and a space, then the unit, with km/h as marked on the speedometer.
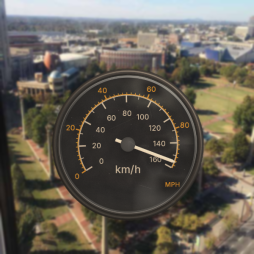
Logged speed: 155; km/h
